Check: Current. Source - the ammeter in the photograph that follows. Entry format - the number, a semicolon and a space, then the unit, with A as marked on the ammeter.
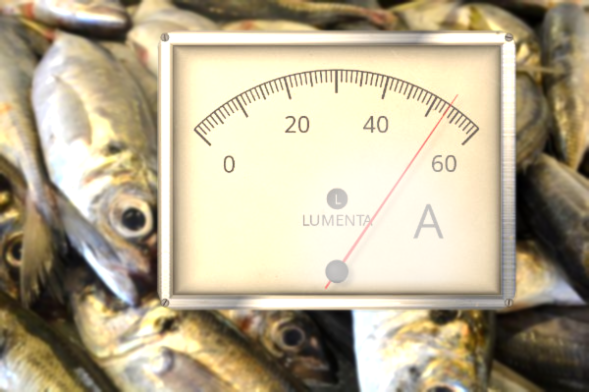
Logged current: 53; A
